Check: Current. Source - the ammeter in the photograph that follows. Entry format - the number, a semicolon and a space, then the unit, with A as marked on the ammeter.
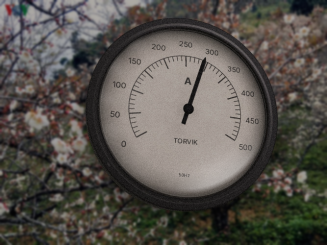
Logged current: 290; A
